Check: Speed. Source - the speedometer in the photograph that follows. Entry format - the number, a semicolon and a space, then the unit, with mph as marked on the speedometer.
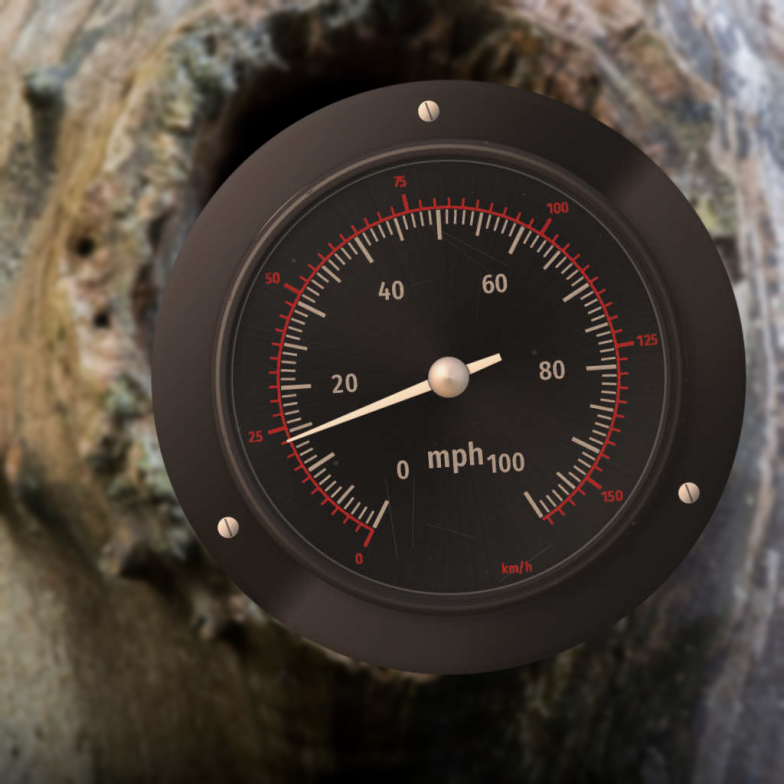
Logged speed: 14; mph
